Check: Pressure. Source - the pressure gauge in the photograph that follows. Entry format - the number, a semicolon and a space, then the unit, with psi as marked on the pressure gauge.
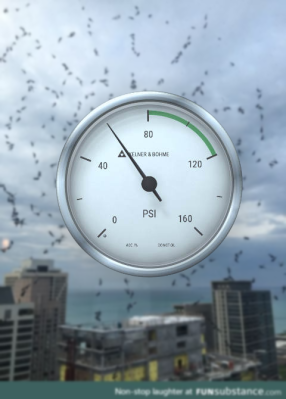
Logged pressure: 60; psi
